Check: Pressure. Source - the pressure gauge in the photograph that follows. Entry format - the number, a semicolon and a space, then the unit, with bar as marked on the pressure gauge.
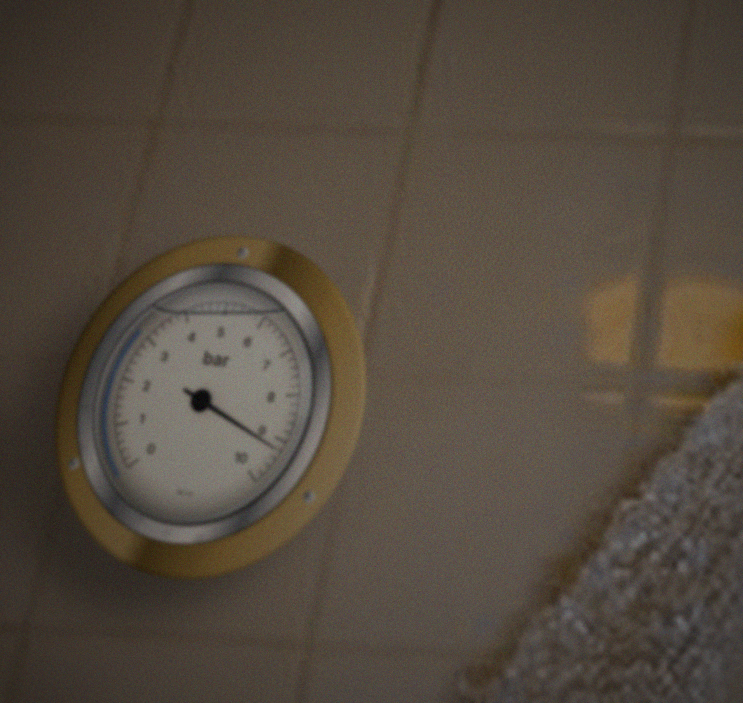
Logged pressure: 9.2; bar
